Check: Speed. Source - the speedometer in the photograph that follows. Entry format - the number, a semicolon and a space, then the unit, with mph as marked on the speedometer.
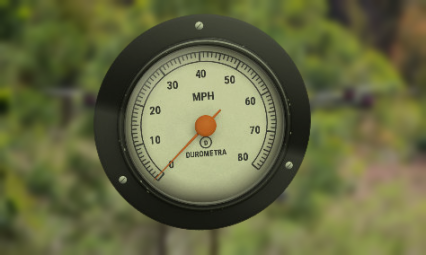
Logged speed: 1; mph
